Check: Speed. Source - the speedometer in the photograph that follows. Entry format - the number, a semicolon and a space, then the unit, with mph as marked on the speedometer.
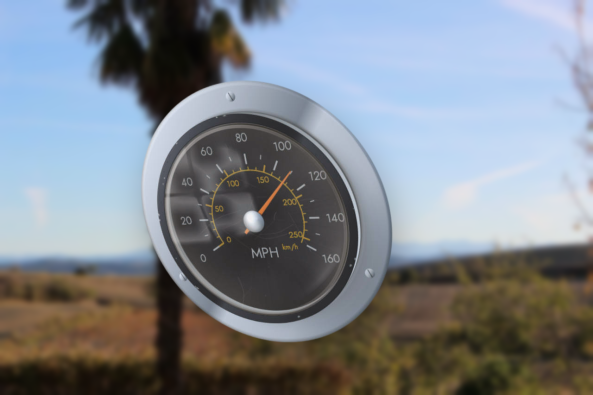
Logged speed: 110; mph
